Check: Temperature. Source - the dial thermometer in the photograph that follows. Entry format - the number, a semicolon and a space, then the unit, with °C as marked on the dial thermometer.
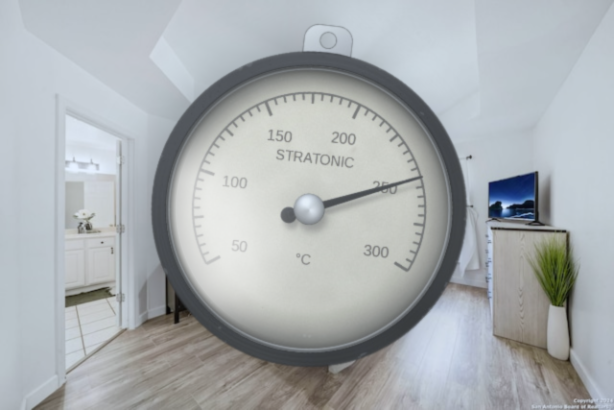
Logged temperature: 250; °C
